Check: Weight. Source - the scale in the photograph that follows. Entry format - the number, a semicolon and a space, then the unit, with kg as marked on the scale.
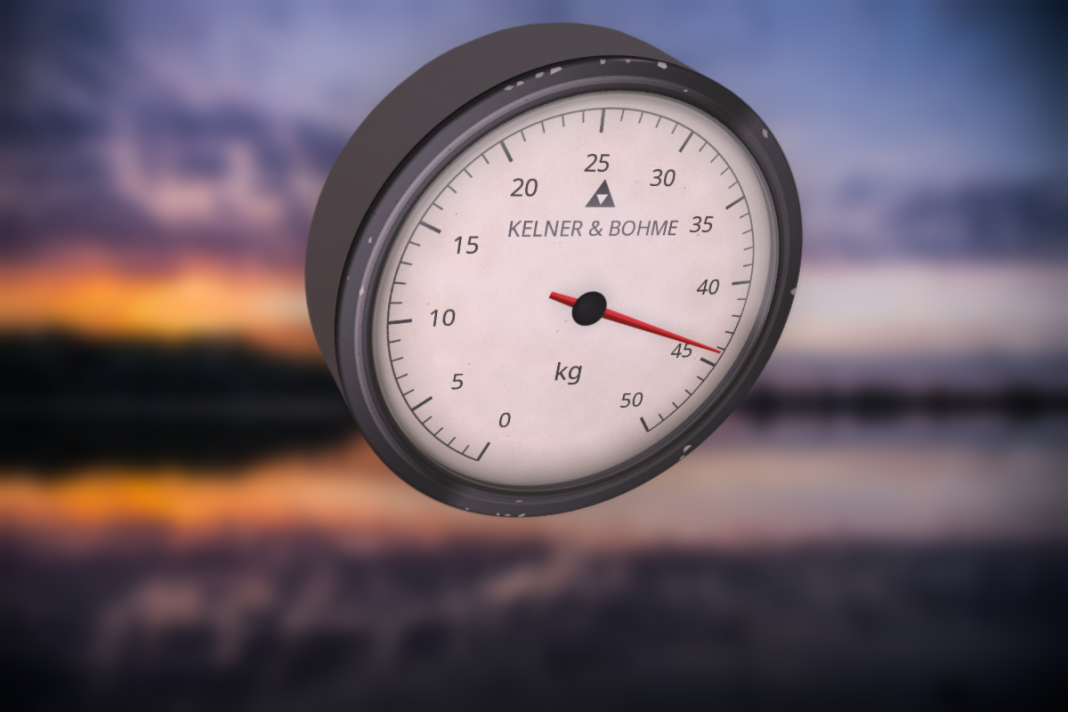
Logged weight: 44; kg
